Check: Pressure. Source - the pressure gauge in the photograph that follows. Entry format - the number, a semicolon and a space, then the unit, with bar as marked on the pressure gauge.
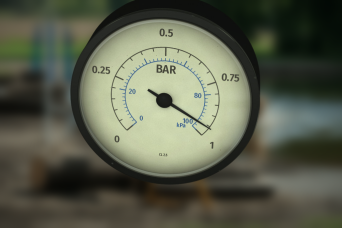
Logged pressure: 0.95; bar
